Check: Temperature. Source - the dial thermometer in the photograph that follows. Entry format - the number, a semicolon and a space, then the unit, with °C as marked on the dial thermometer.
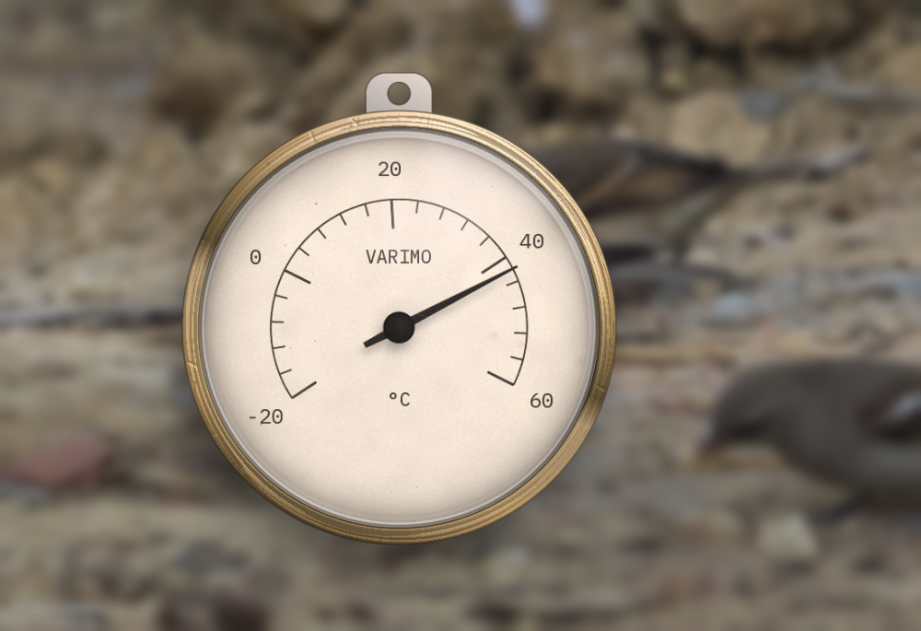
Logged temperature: 42; °C
